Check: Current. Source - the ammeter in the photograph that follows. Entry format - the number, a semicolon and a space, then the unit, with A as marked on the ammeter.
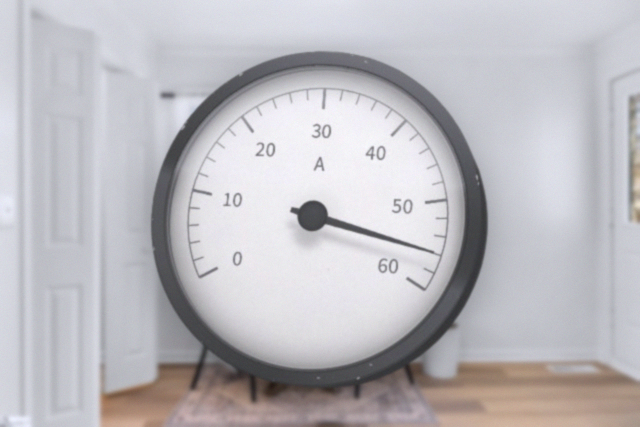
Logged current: 56; A
